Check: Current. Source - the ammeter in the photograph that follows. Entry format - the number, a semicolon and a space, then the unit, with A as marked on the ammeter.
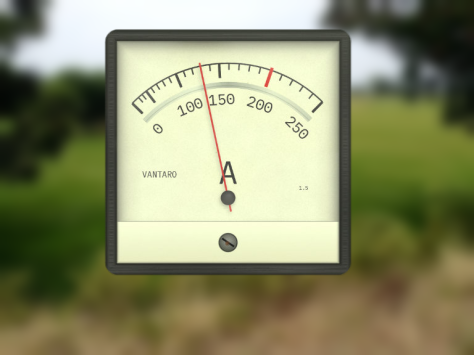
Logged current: 130; A
